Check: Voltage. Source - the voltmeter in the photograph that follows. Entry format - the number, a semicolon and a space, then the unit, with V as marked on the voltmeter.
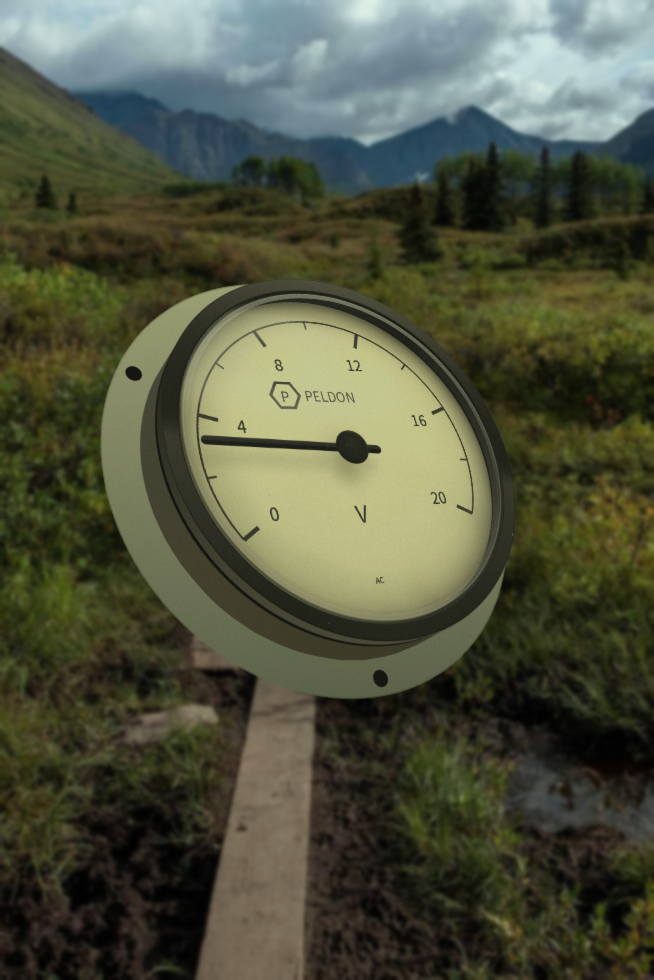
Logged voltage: 3; V
